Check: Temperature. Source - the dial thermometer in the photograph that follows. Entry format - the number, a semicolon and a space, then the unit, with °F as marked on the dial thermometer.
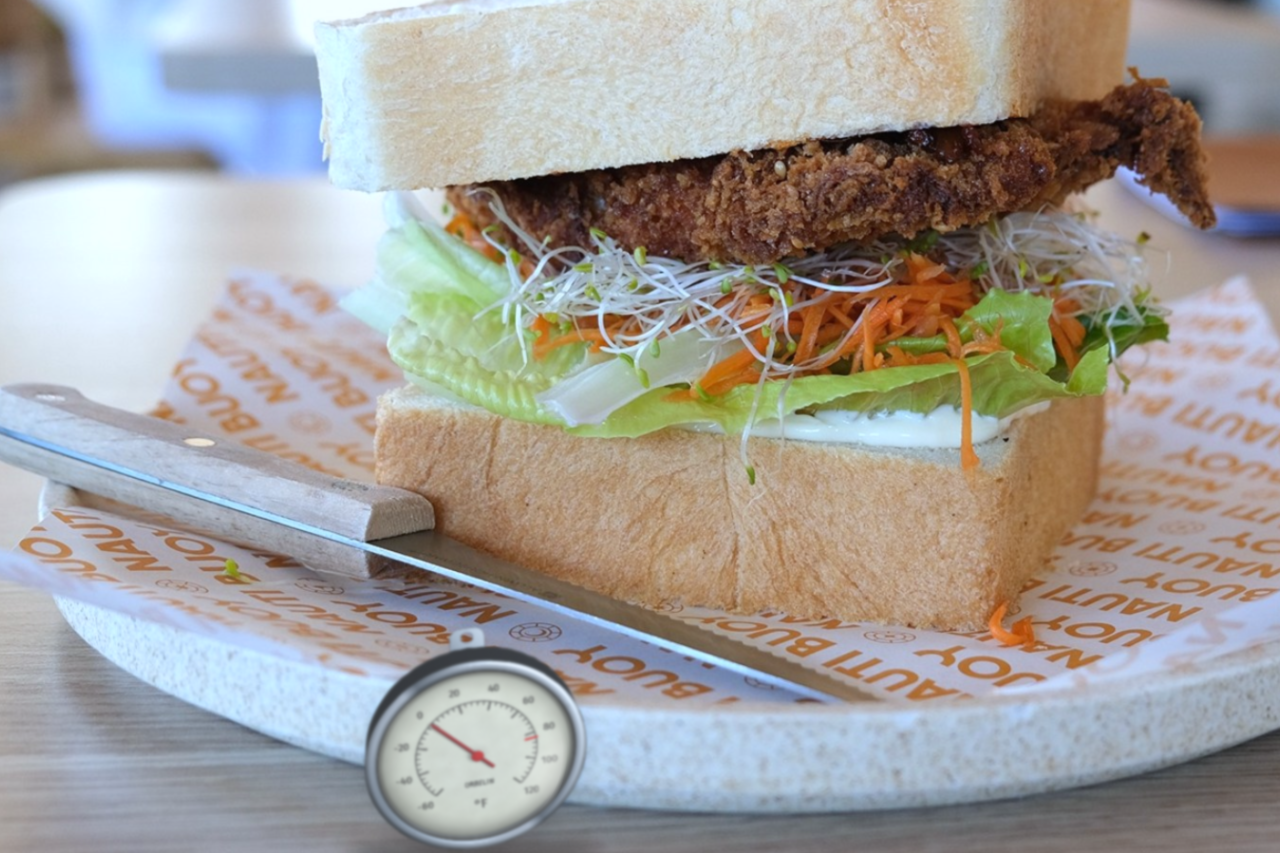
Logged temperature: 0; °F
